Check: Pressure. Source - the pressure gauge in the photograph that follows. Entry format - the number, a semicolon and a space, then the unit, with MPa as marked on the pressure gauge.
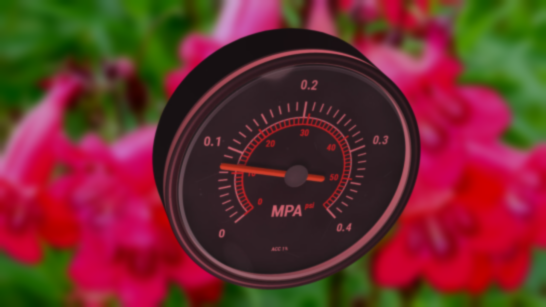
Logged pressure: 0.08; MPa
